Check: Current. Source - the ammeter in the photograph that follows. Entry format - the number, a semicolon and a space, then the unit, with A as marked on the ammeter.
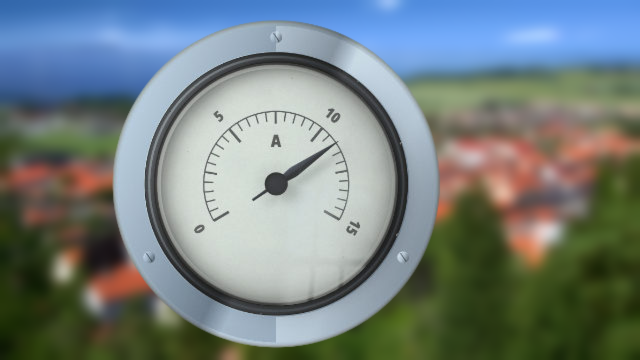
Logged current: 11; A
